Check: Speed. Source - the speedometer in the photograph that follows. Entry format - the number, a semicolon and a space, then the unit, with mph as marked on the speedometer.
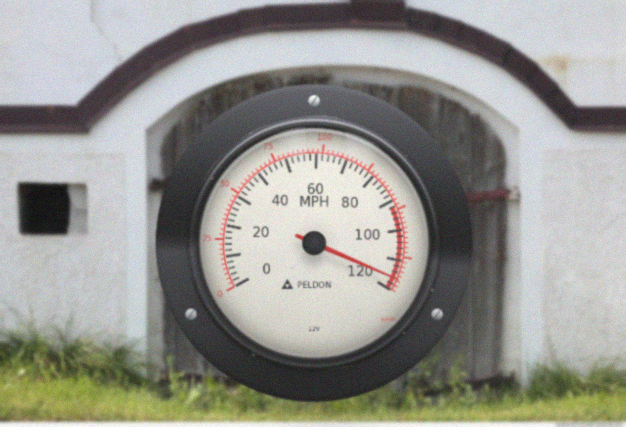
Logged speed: 116; mph
